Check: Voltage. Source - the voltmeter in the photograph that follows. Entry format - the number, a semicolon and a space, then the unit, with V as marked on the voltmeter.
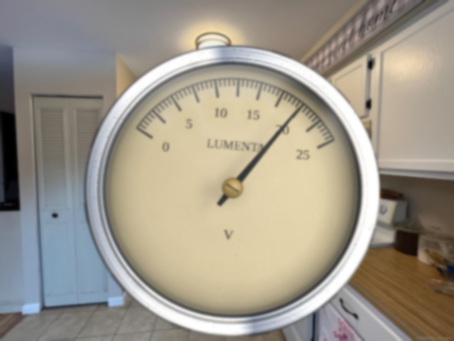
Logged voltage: 20; V
